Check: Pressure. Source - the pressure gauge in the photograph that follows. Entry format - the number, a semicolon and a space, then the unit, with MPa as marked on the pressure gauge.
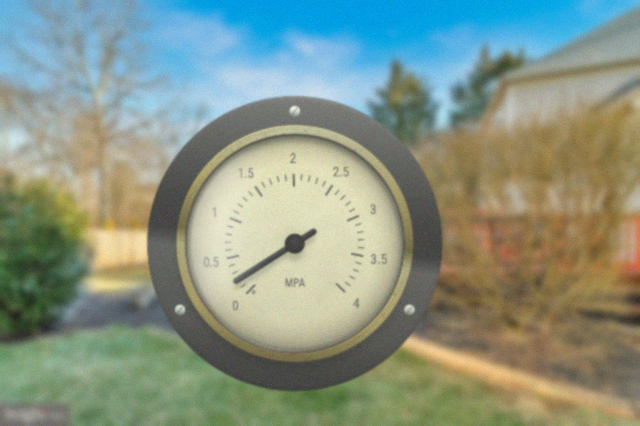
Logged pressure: 0.2; MPa
